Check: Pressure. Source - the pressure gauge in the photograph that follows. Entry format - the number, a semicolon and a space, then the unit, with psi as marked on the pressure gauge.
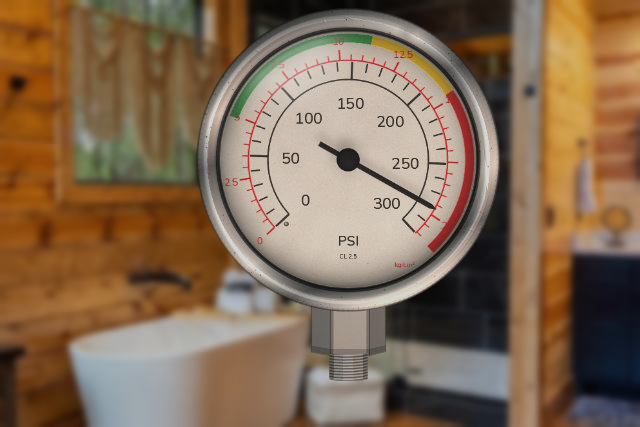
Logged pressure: 280; psi
